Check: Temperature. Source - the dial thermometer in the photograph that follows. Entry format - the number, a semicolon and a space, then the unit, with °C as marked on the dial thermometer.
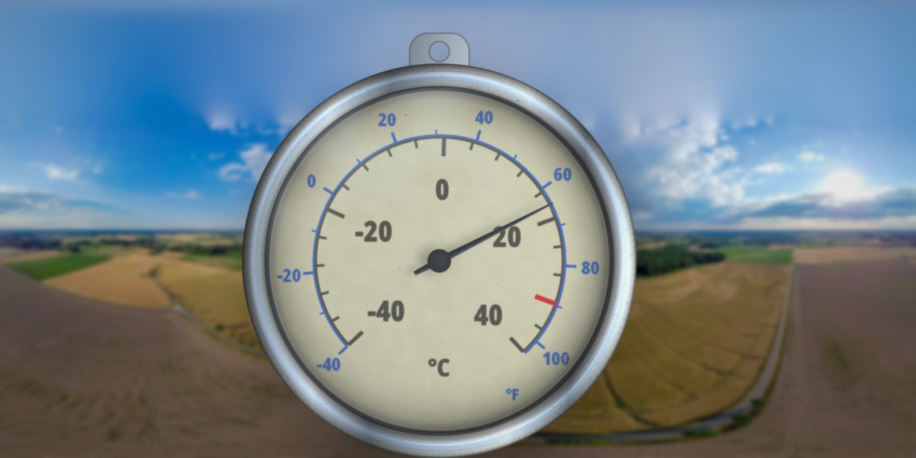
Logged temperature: 18; °C
